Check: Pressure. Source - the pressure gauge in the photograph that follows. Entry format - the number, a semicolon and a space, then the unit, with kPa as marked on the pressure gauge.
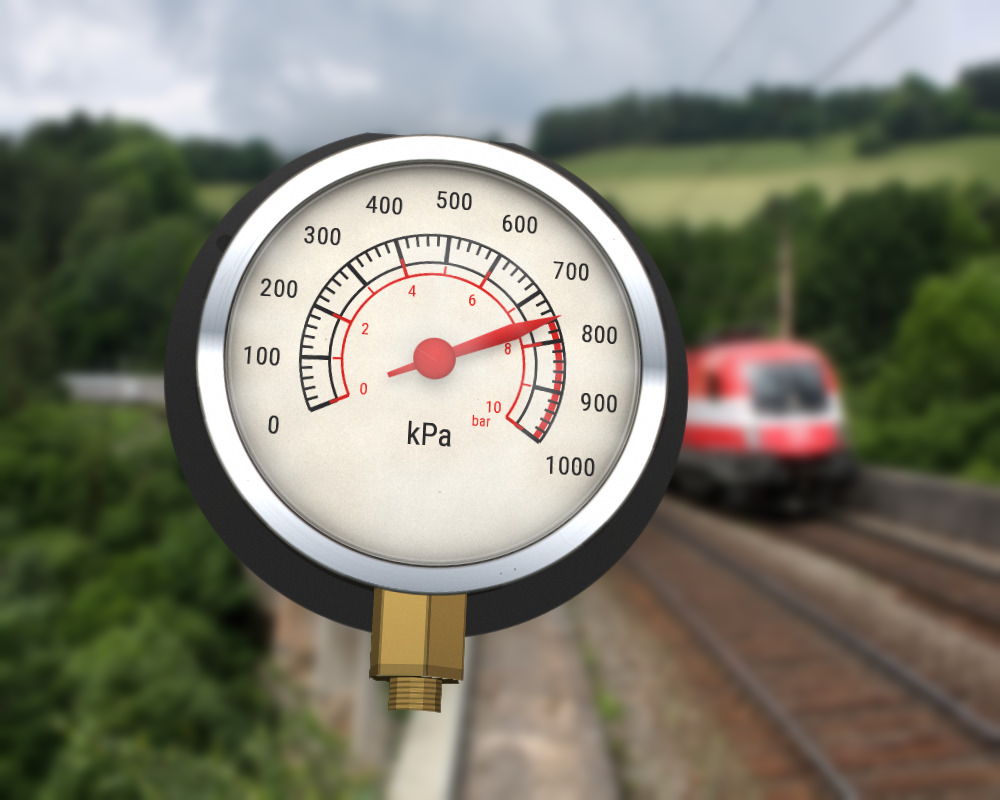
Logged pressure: 760; kPa
